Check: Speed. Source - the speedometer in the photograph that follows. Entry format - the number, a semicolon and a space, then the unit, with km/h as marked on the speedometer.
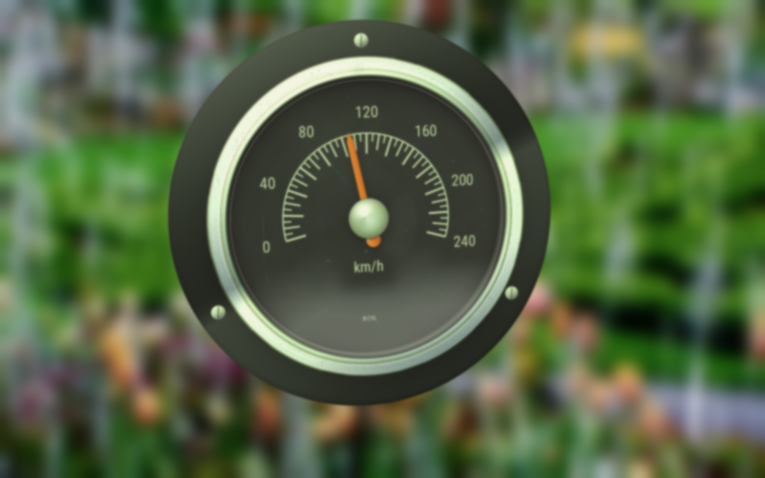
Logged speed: 105; km/h
